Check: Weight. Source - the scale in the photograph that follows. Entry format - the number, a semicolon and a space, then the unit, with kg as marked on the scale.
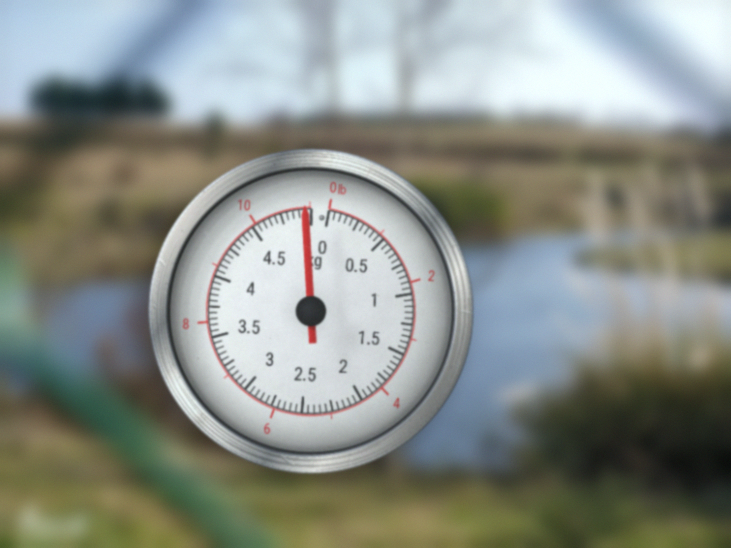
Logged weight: 4.95; kg
